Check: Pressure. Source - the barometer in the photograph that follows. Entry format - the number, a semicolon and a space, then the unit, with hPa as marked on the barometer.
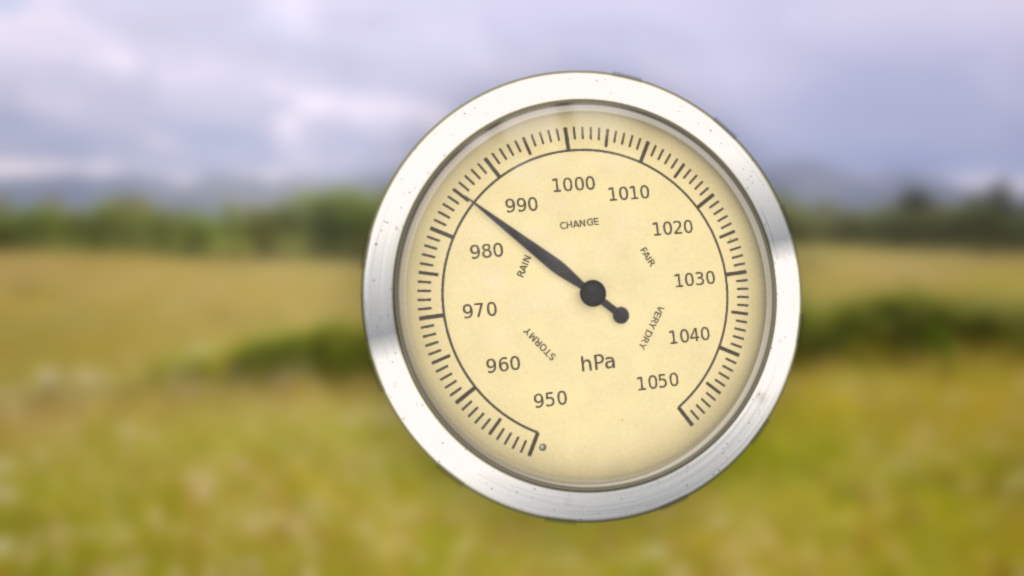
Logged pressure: 985; hPa
